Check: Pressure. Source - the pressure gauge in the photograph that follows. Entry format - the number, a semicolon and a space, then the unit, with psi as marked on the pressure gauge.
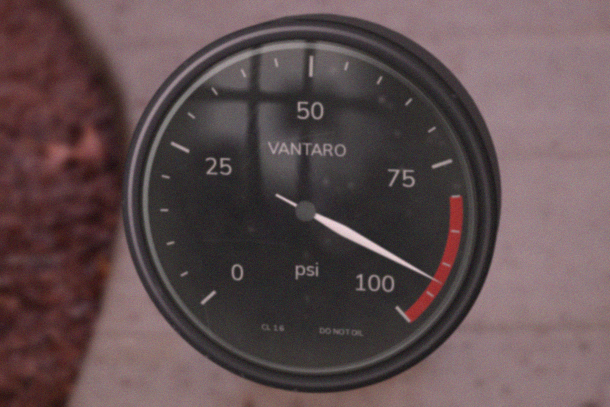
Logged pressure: 92.5; psi
